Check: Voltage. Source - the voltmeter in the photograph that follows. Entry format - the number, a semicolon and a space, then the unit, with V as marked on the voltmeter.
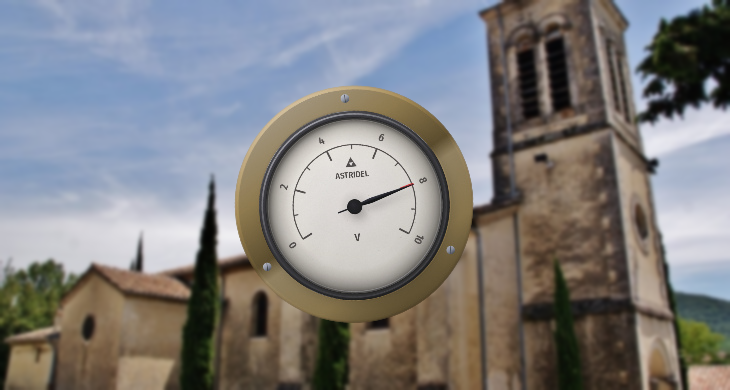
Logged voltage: 8; V
